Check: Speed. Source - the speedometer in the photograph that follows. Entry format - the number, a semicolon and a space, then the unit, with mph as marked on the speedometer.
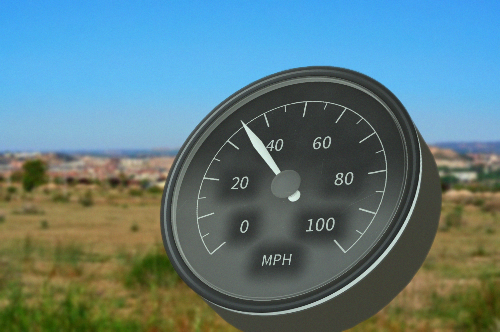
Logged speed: 35; mph
